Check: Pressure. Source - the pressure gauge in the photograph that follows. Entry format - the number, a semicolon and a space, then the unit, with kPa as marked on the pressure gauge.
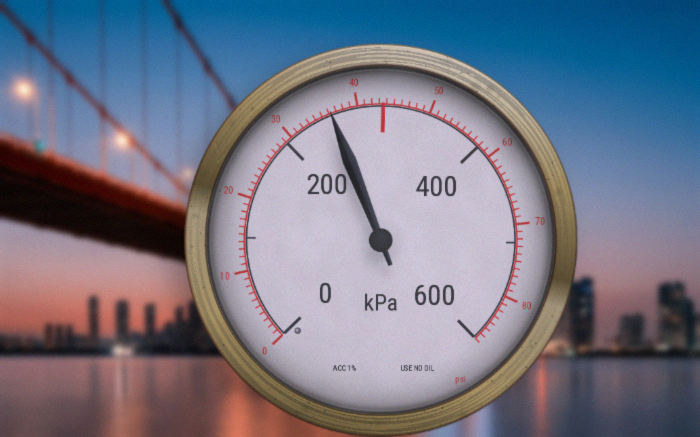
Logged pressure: 250; kPa
